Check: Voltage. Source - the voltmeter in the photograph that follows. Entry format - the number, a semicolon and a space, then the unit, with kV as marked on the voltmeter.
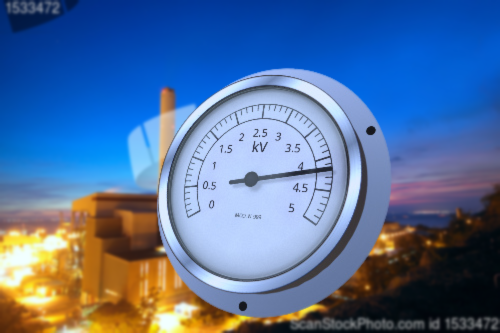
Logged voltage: 4.2; kV
